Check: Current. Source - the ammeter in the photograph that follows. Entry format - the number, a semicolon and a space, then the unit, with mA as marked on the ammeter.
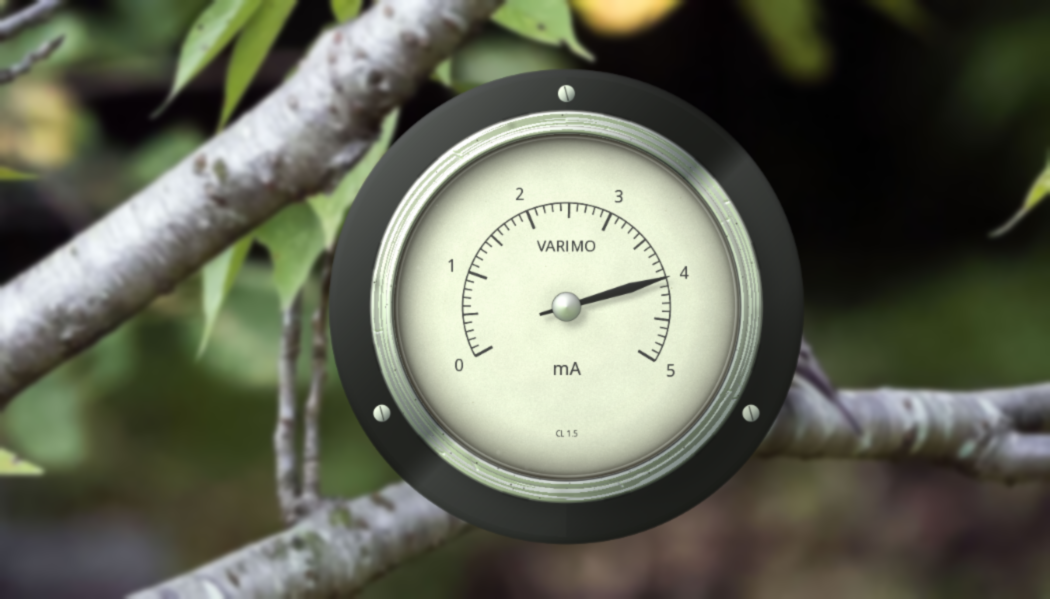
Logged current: 4; mA
